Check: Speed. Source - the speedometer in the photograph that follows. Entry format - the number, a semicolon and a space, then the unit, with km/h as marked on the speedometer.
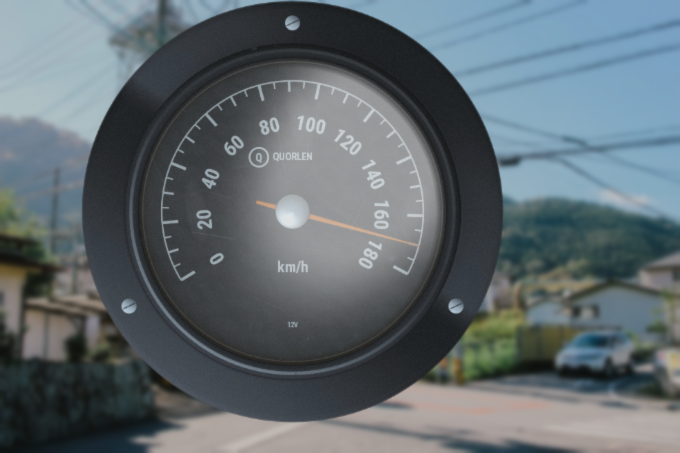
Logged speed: 170; km/h
